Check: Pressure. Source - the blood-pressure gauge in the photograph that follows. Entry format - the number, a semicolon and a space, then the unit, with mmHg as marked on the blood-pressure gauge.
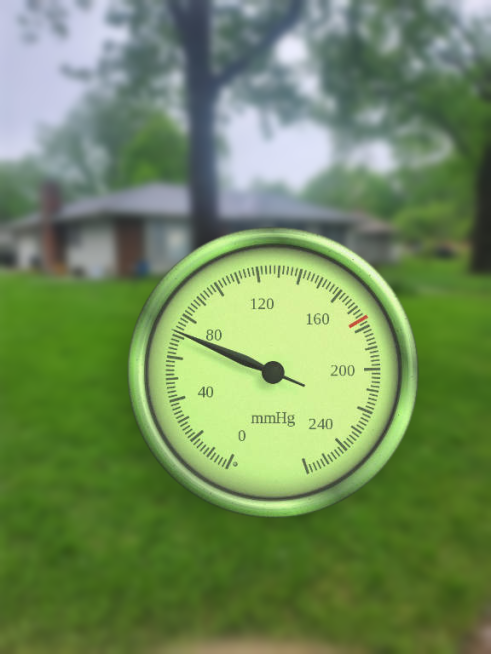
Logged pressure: 72; mmHg
